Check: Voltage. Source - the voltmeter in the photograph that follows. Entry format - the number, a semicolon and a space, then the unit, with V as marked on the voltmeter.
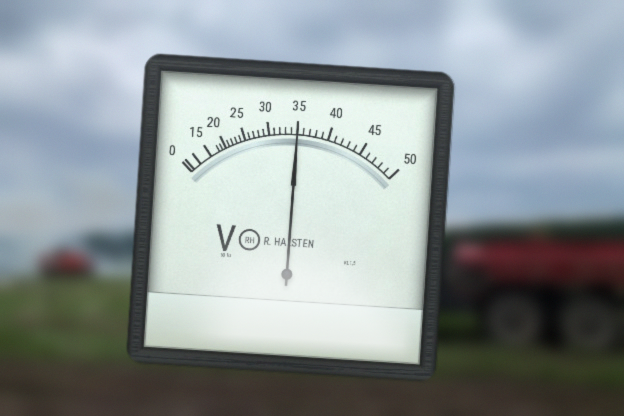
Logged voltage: 35; V
